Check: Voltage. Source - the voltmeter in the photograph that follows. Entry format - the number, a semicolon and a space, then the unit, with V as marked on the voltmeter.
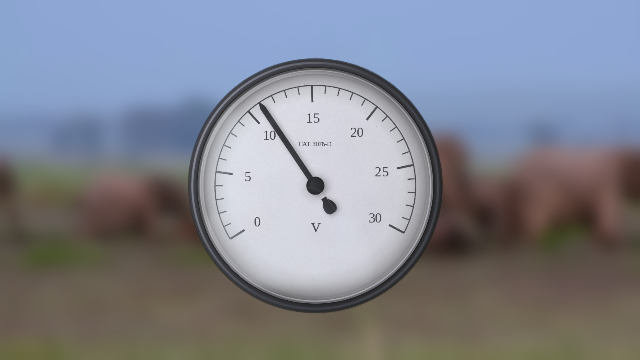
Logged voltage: 11; V
